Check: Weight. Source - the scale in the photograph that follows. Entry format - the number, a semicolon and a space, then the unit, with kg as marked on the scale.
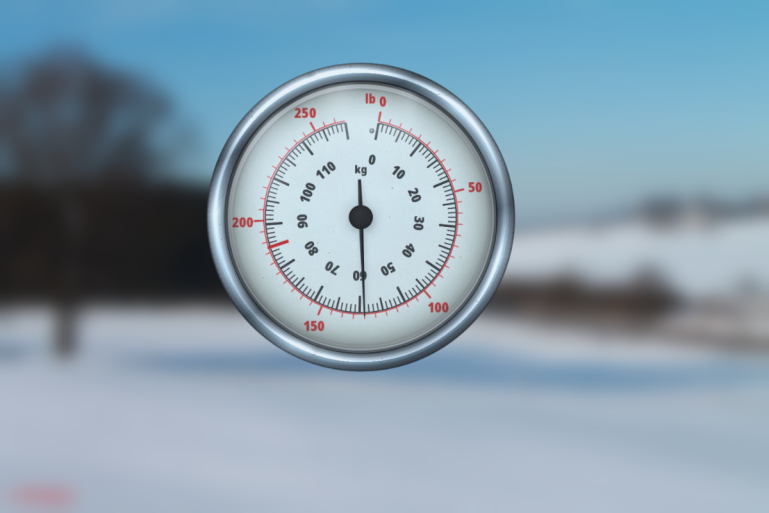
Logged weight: 59; kg
